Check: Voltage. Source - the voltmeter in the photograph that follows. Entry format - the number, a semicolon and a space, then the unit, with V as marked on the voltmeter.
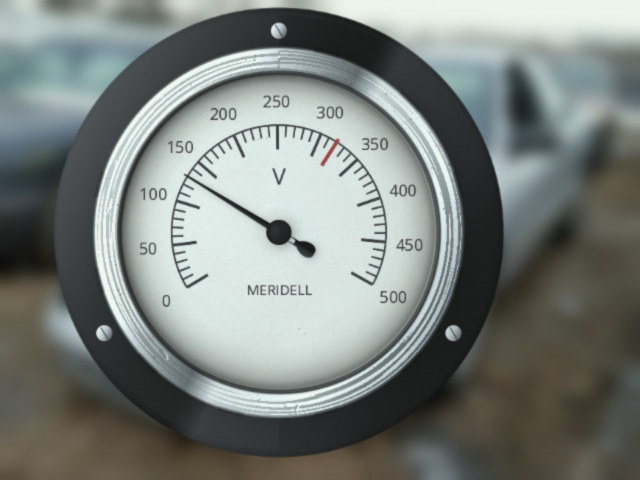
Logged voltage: 130; V
